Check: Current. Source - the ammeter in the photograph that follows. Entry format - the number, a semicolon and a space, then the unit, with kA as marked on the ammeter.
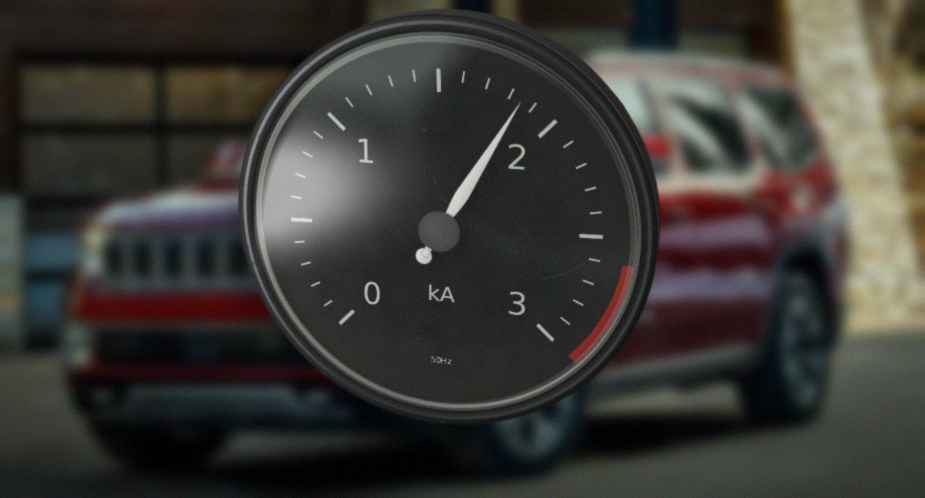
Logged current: 1.85; kA
